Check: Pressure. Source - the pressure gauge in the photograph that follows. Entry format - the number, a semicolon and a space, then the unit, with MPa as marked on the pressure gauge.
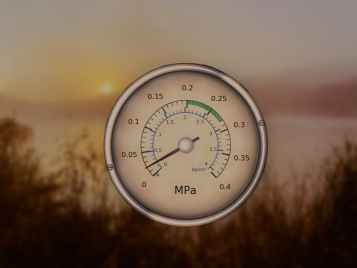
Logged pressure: 0.02; MPa
